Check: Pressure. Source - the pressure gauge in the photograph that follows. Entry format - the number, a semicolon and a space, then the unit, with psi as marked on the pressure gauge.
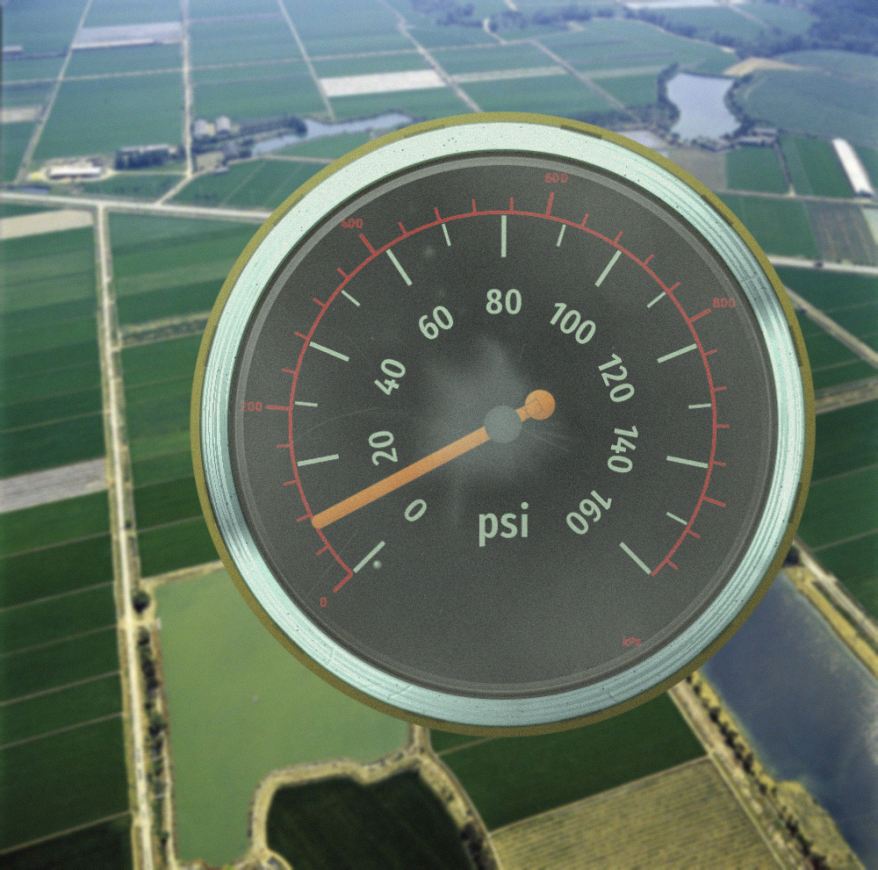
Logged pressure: 10; psi
